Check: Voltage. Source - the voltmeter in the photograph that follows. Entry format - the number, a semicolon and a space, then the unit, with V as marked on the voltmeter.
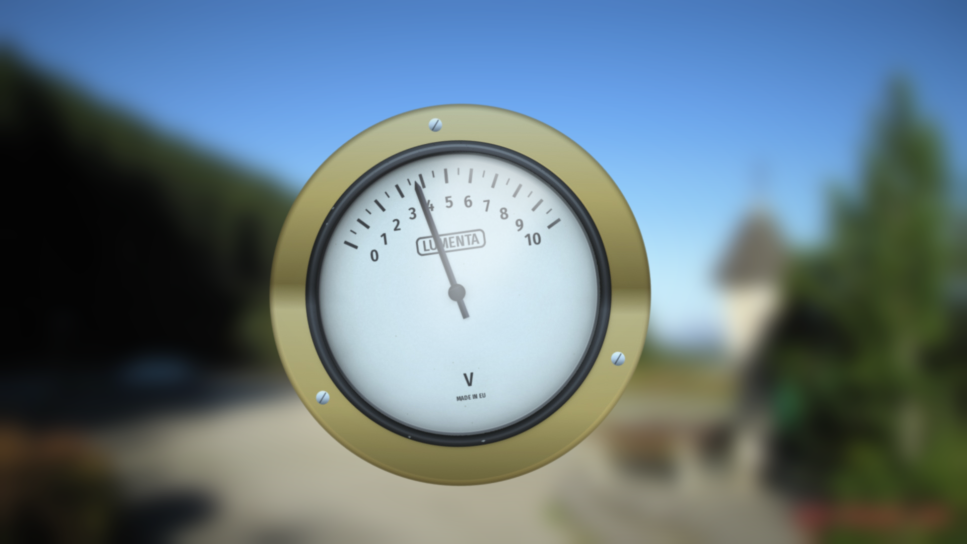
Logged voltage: 3.75; V
